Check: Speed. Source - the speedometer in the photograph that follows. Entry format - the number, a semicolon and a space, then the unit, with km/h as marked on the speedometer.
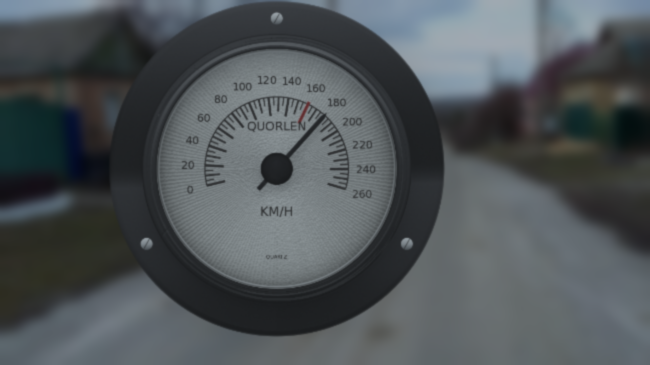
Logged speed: 180; km/h
